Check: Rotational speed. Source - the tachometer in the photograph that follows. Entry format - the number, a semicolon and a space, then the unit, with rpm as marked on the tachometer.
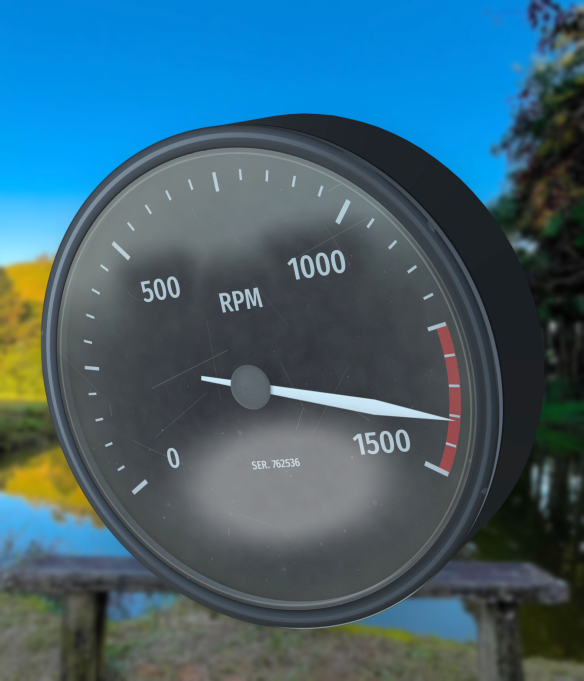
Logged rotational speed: 1400; rpm
